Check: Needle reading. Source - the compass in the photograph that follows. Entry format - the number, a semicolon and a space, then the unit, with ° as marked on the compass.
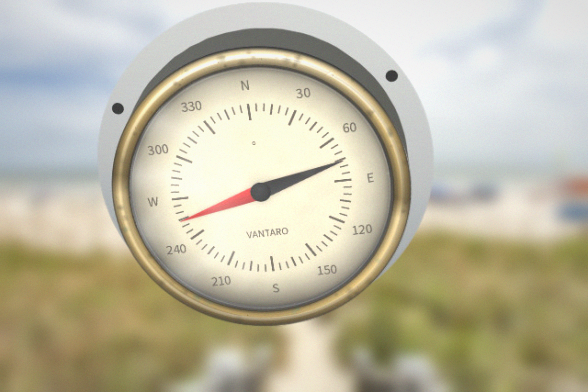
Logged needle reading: 255; °
